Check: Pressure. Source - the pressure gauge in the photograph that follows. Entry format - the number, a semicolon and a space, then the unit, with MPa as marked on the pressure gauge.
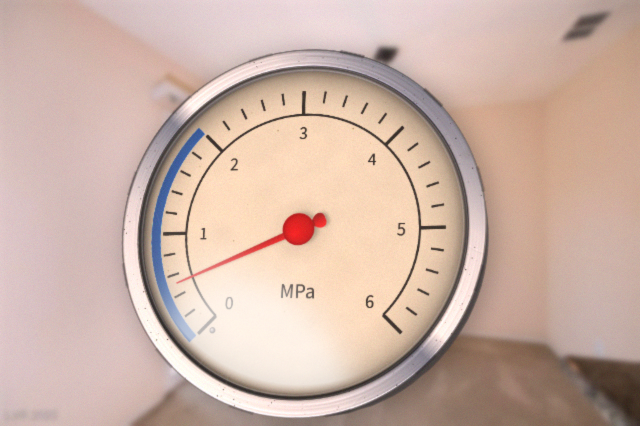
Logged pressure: 0.5; MPa
